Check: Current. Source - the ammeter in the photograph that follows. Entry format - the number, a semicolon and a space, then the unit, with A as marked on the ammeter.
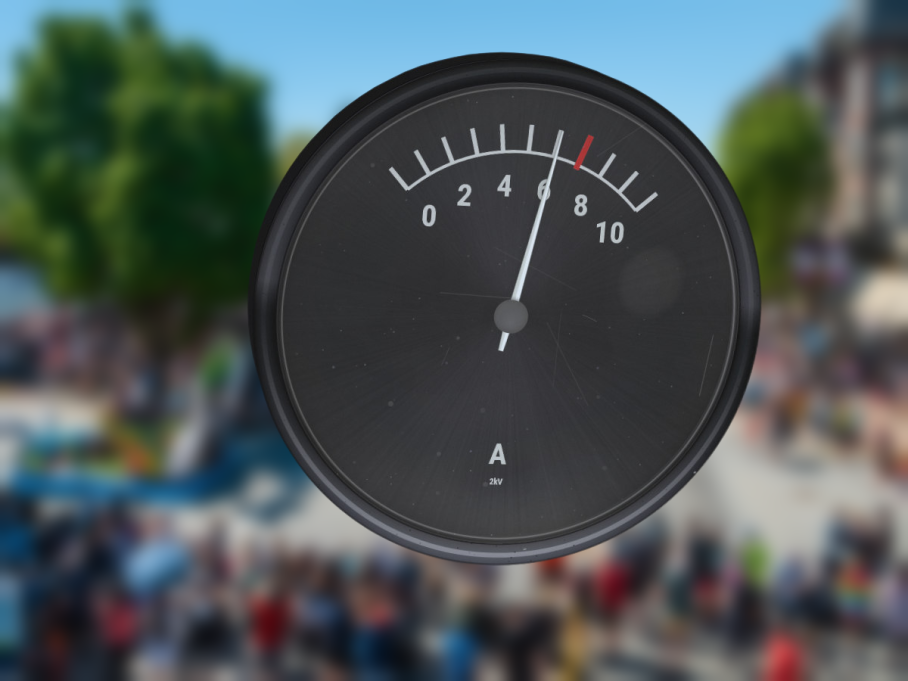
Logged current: 6; A
